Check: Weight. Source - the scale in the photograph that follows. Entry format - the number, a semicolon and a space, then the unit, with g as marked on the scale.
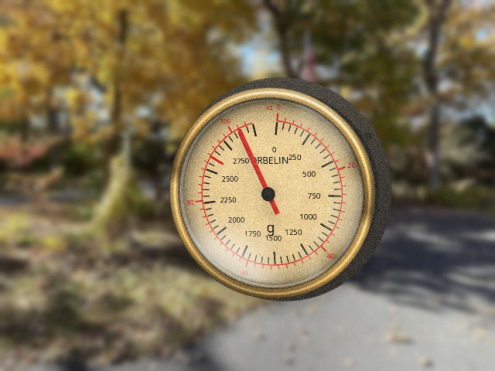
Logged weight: 2900; g
